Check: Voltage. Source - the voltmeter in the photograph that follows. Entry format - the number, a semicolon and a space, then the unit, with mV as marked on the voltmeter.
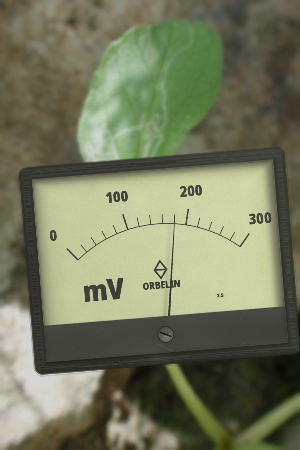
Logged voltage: 180; mV
